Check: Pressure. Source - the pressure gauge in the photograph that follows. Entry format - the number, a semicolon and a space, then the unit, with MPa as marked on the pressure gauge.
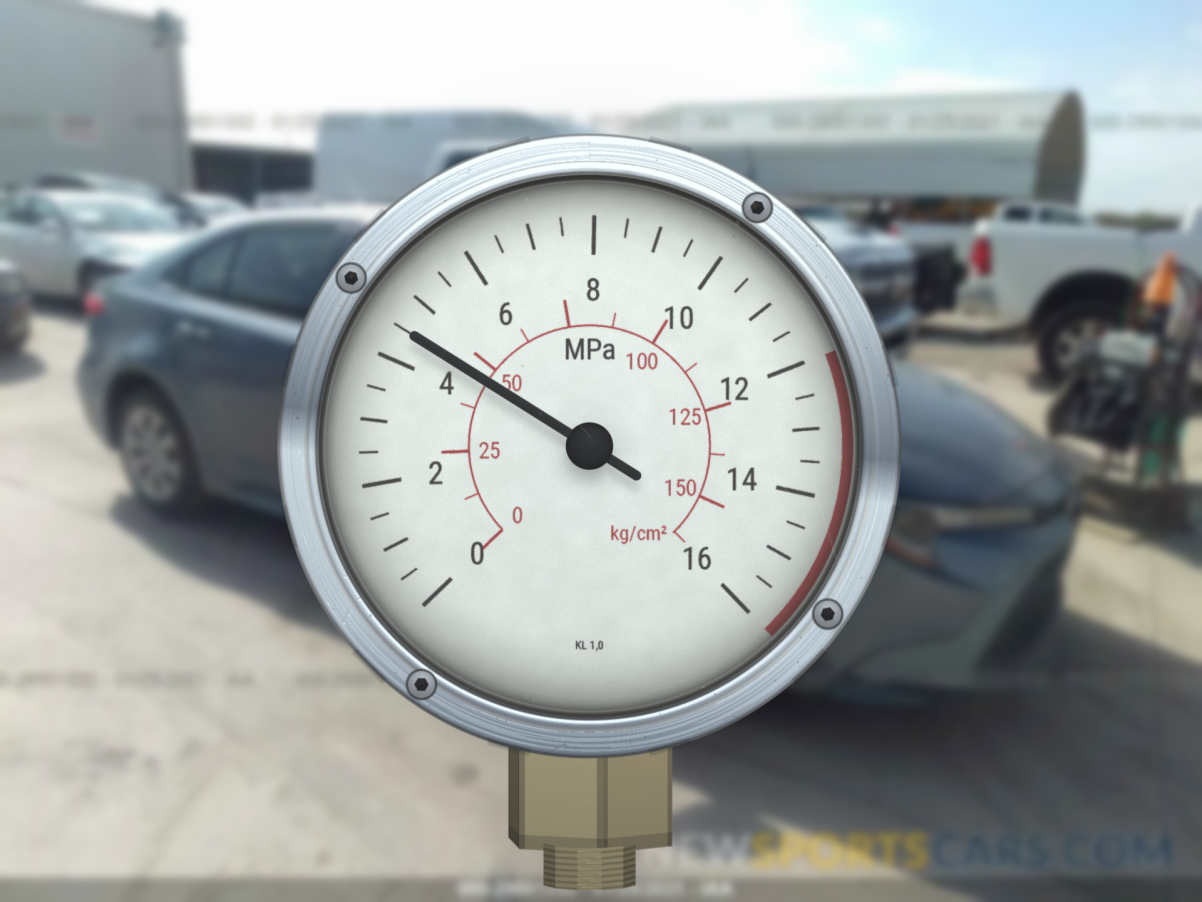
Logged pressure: 4.5; MPa
